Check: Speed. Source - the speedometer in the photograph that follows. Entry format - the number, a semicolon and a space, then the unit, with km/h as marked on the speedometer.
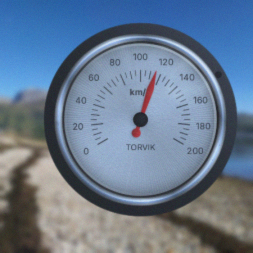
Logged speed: 115; km/h
